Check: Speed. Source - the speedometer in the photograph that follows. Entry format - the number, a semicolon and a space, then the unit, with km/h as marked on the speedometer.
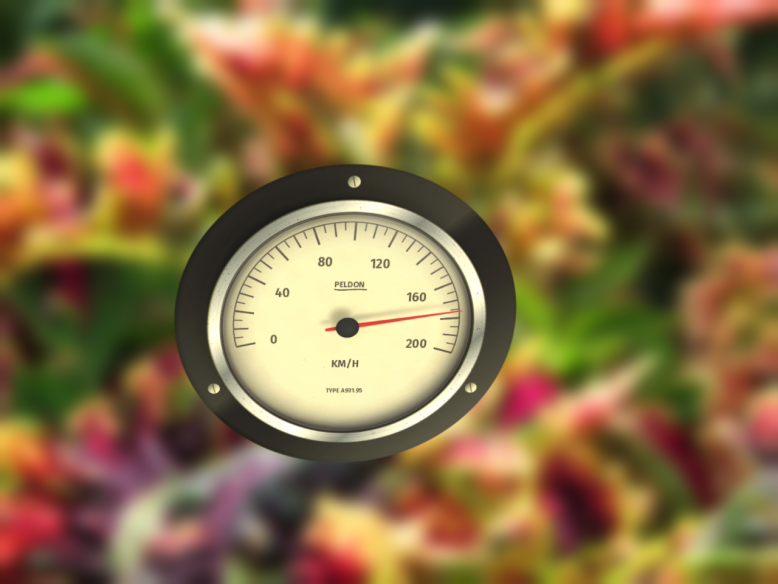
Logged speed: 175; km/h
